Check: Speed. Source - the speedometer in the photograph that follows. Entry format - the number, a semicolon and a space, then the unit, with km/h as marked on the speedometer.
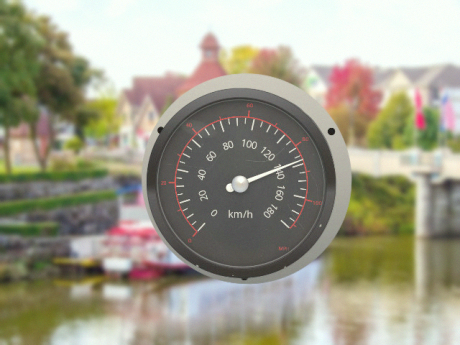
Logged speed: 137.5; km/h
